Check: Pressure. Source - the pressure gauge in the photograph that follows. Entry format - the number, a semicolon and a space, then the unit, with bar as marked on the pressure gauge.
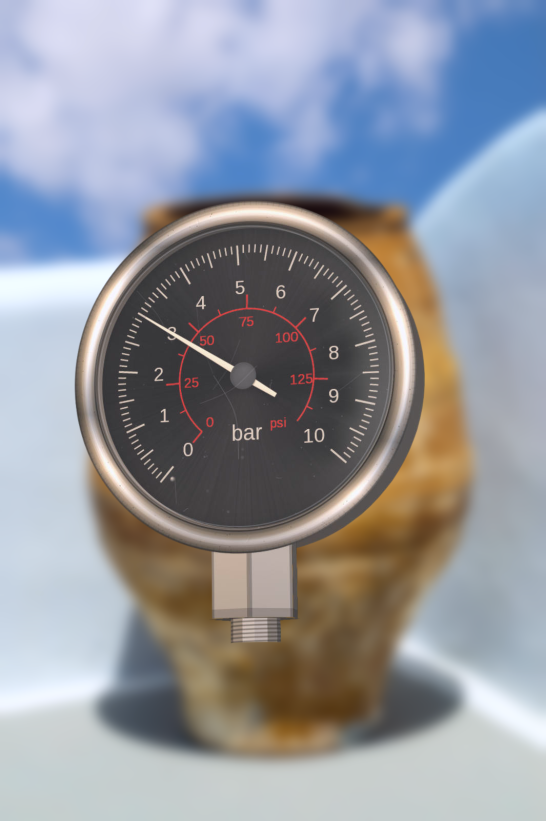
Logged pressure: 3; bar
